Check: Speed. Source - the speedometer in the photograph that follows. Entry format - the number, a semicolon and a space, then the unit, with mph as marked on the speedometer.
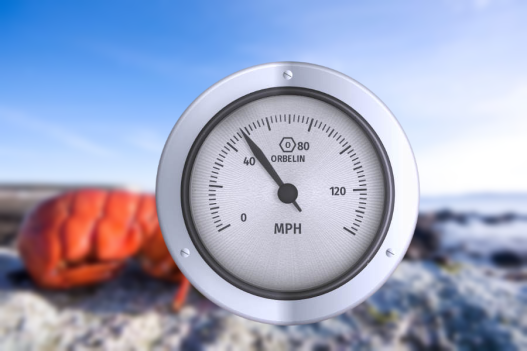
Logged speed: 48; mph
